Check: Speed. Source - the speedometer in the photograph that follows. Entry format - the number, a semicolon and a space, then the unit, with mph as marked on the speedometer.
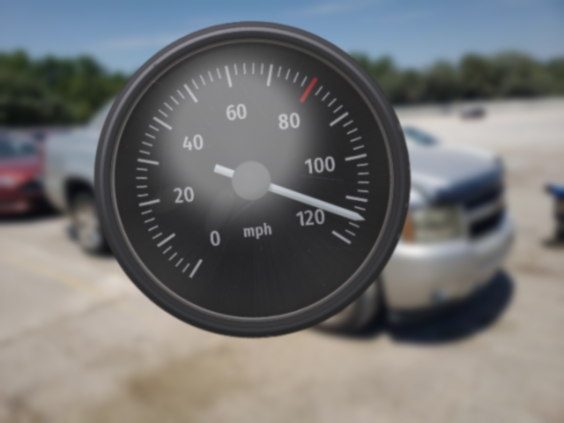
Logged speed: 114; mph
